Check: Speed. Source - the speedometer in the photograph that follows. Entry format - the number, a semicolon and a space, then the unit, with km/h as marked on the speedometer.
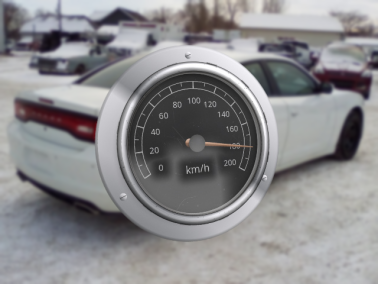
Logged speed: 180; km/h
